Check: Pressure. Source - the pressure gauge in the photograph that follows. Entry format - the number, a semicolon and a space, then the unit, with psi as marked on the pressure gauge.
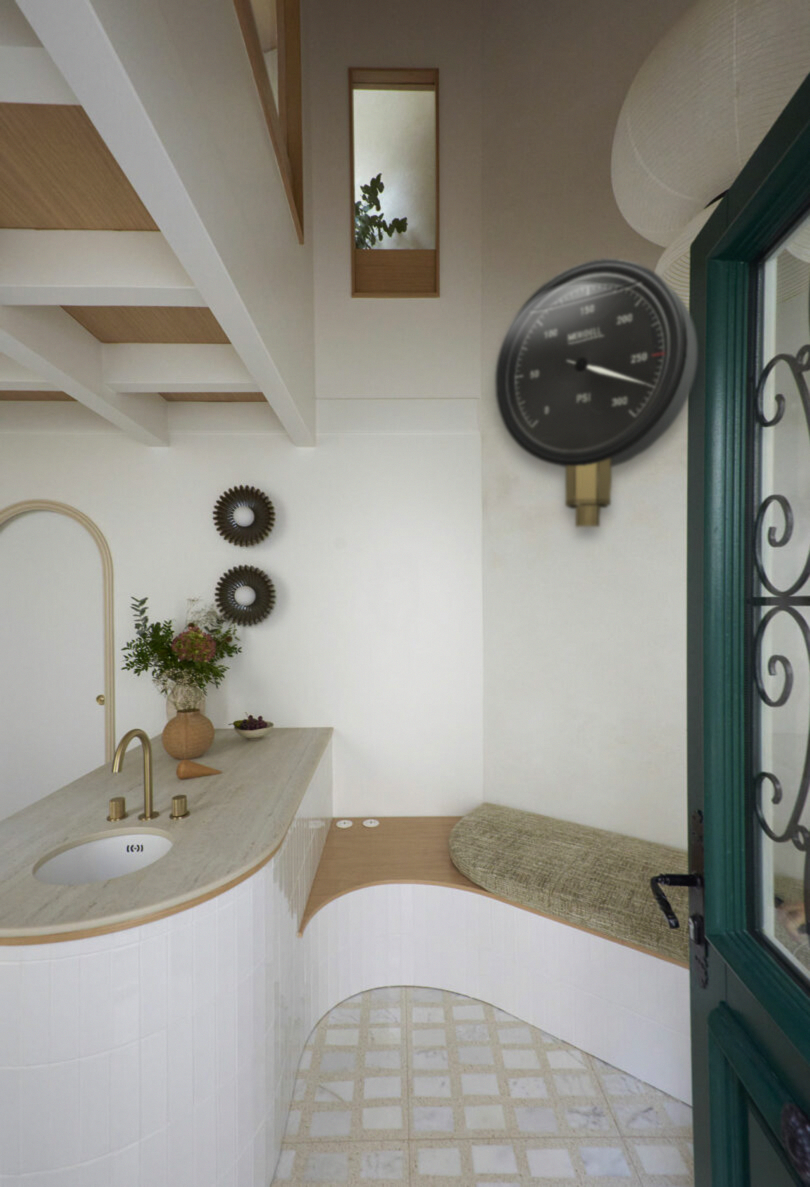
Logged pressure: 275; psi
